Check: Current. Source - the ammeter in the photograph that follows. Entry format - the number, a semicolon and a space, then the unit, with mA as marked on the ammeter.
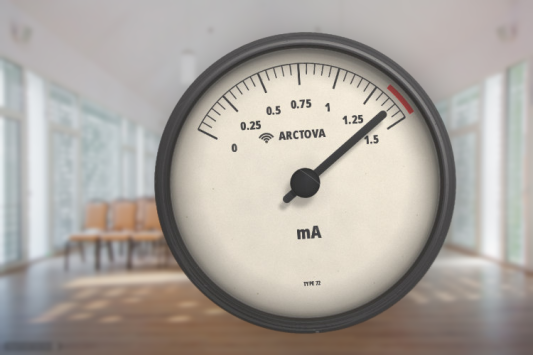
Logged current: 1.4; mA
